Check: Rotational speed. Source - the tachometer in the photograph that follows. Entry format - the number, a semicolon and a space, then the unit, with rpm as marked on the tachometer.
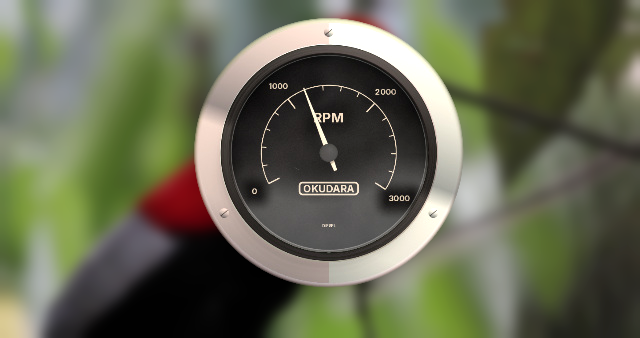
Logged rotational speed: 1200; rpm
